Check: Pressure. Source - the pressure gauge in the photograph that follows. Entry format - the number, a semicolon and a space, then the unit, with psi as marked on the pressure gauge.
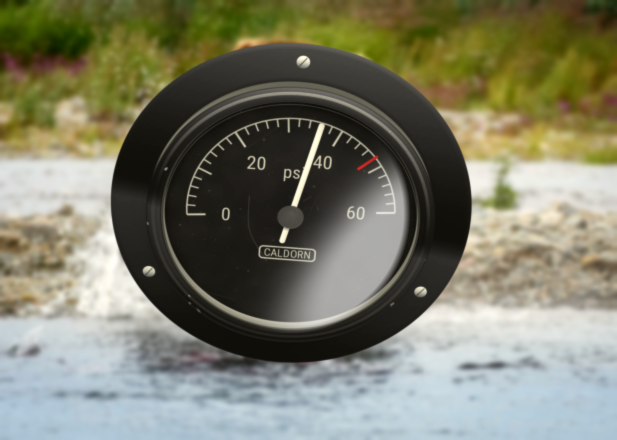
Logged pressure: 36; psi
